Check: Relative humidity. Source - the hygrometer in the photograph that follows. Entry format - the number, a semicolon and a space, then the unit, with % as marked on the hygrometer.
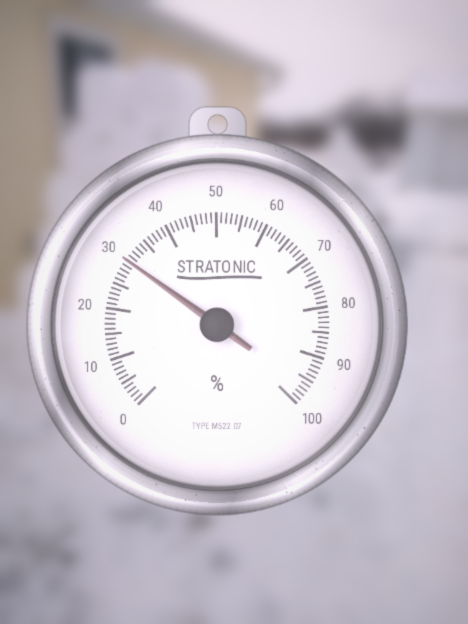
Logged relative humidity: 30; %
